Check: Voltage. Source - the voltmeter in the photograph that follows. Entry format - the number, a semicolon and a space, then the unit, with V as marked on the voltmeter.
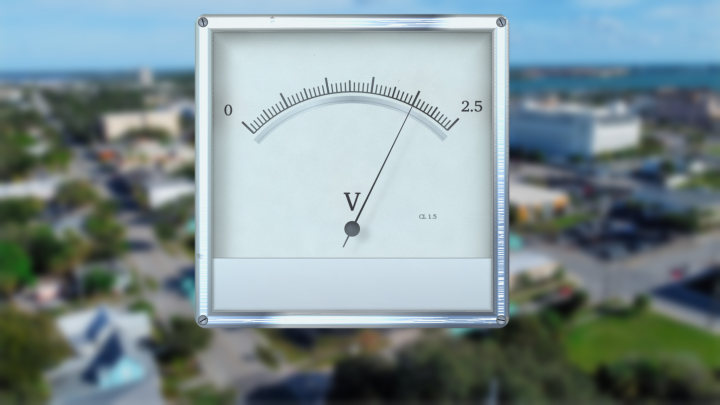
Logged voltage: 2; V
